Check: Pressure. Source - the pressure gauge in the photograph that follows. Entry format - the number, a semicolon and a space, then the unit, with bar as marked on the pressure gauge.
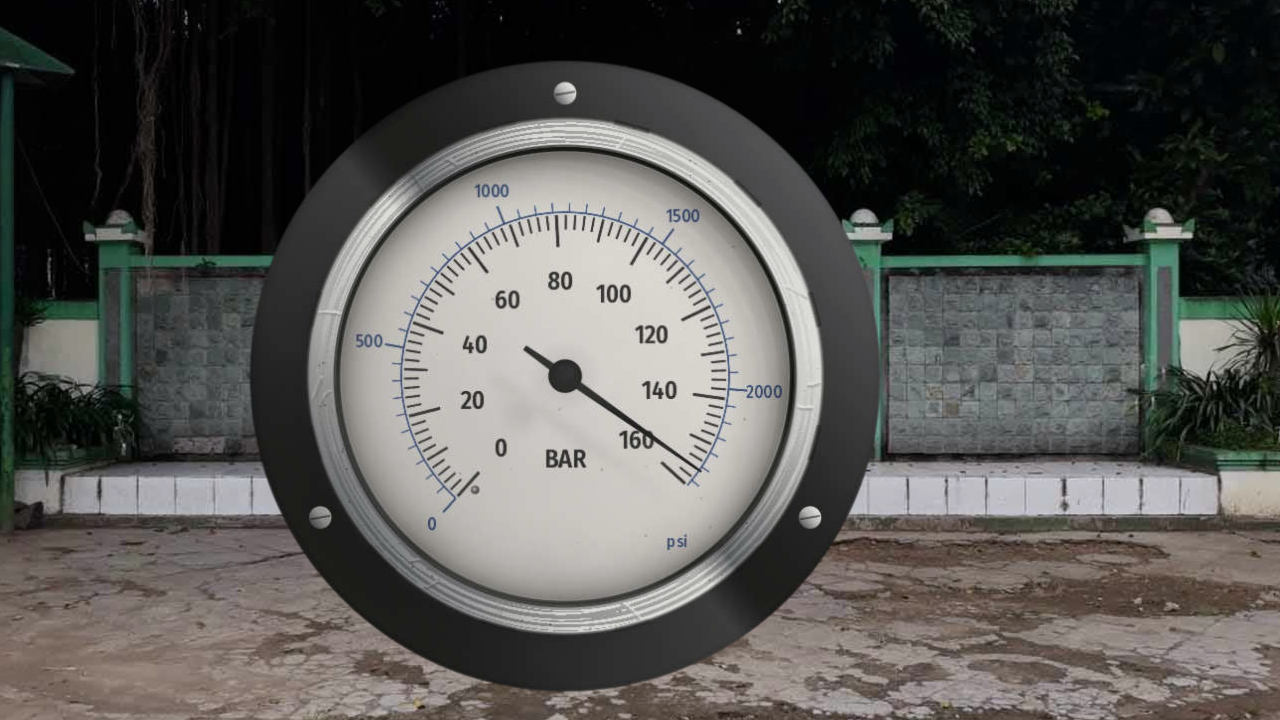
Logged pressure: 156; bar
